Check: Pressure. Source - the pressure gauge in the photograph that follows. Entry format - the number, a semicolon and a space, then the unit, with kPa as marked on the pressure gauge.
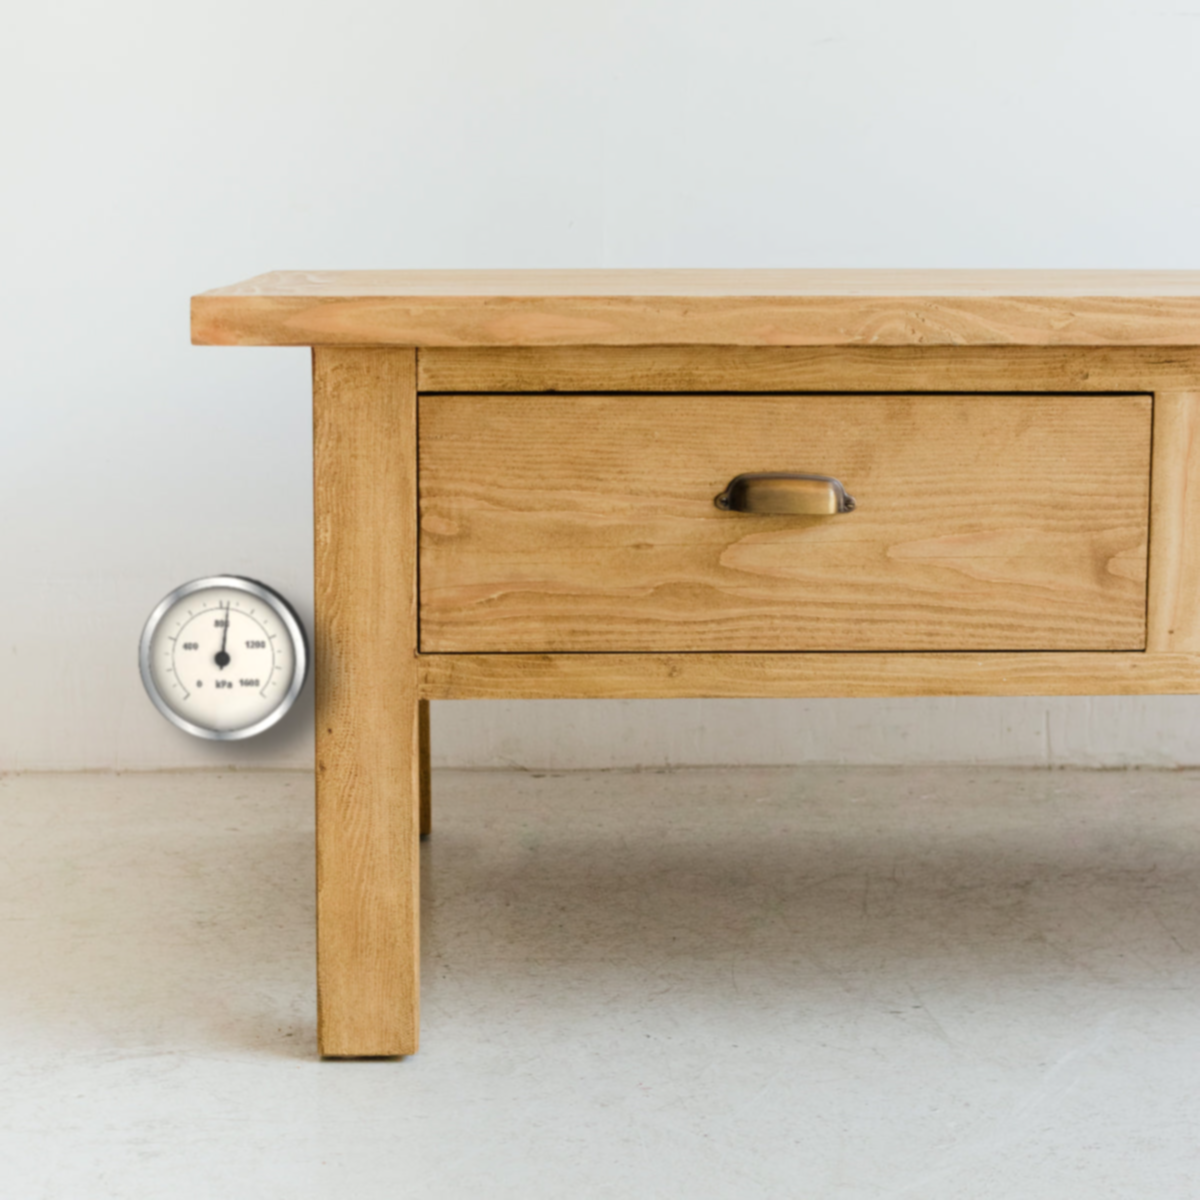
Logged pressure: 850; kPa
